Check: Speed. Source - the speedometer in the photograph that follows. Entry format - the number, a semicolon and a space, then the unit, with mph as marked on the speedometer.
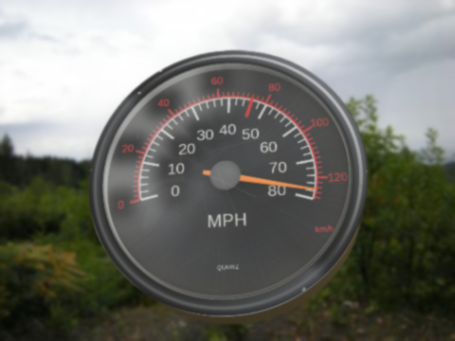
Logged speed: 78; mph
